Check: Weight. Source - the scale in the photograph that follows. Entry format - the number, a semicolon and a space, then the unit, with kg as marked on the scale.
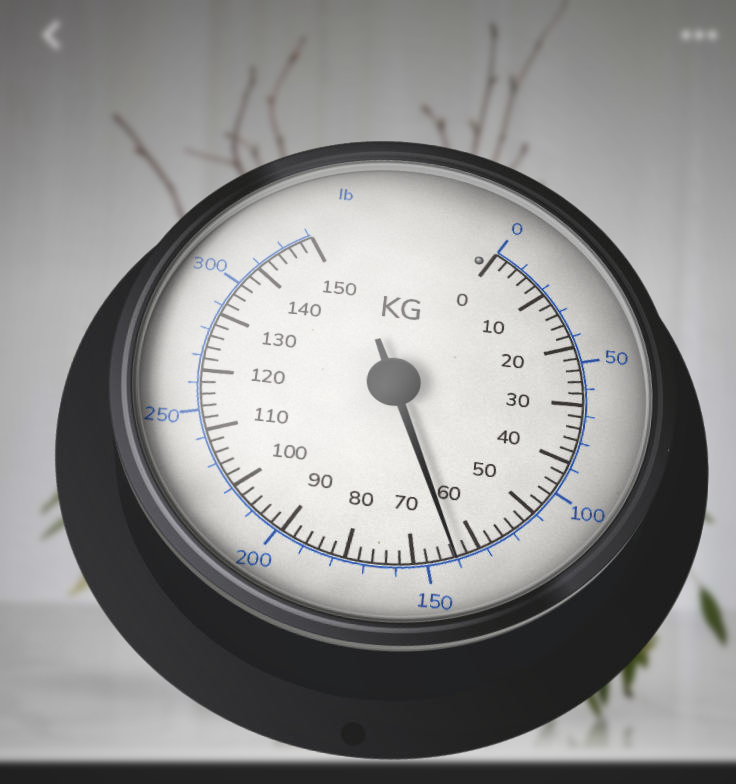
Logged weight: 64; kg
